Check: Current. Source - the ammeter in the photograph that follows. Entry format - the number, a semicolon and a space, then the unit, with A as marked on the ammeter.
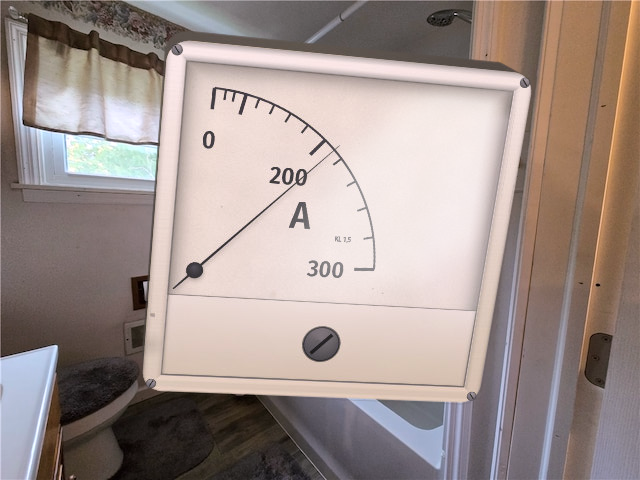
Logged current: 210; A
